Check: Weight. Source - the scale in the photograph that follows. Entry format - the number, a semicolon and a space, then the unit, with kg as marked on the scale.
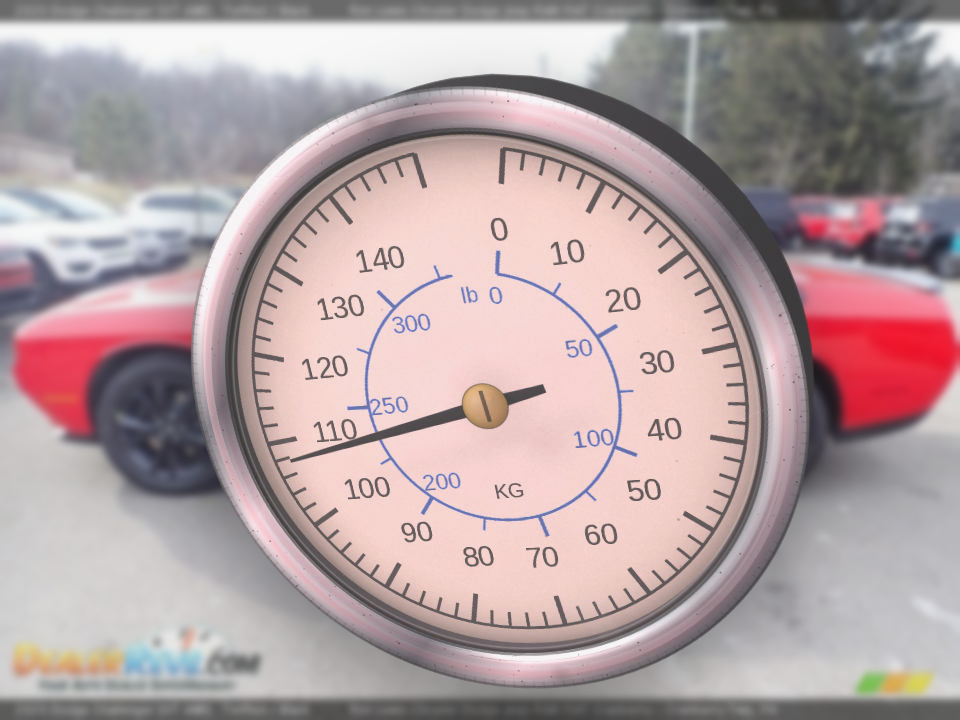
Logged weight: 108; kg
